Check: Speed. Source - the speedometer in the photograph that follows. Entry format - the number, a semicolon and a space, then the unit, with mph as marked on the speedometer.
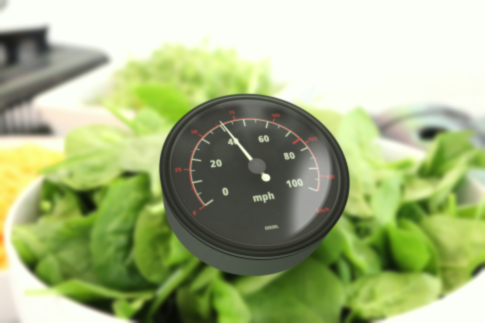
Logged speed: 40; mph
